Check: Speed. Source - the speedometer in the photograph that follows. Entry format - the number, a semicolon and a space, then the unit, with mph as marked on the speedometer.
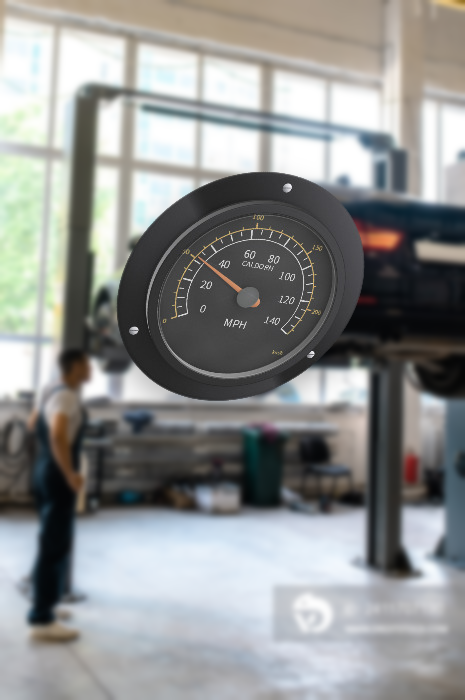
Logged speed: 32.5; mph
